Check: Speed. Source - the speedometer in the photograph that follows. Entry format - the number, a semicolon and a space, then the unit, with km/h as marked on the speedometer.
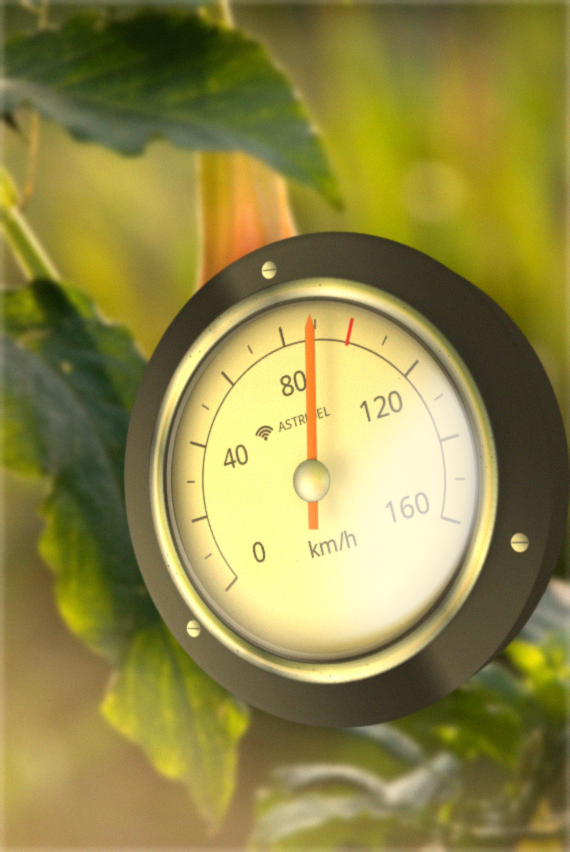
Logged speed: 90; km/h
